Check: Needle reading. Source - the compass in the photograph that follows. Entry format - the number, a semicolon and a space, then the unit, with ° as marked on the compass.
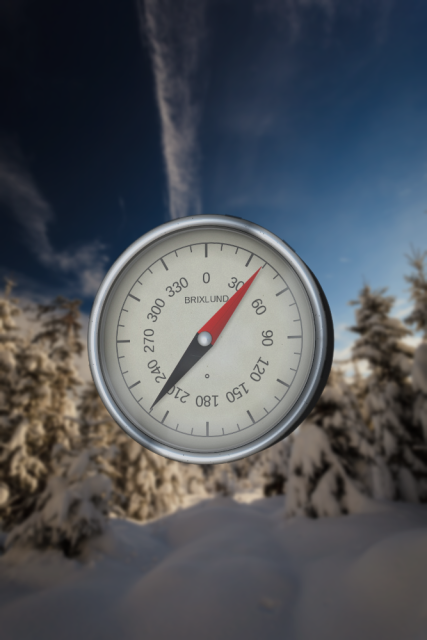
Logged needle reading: 40; °
